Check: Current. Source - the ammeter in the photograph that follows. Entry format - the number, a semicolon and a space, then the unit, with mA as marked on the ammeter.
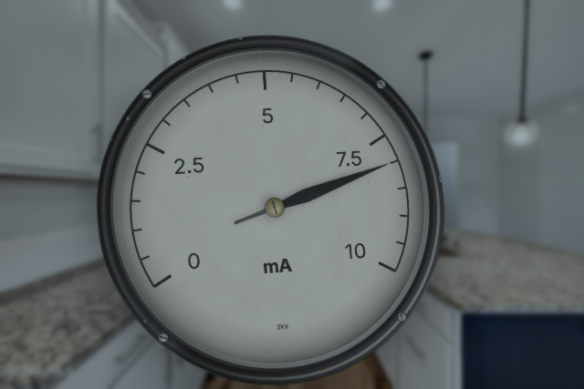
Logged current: 8; mA
